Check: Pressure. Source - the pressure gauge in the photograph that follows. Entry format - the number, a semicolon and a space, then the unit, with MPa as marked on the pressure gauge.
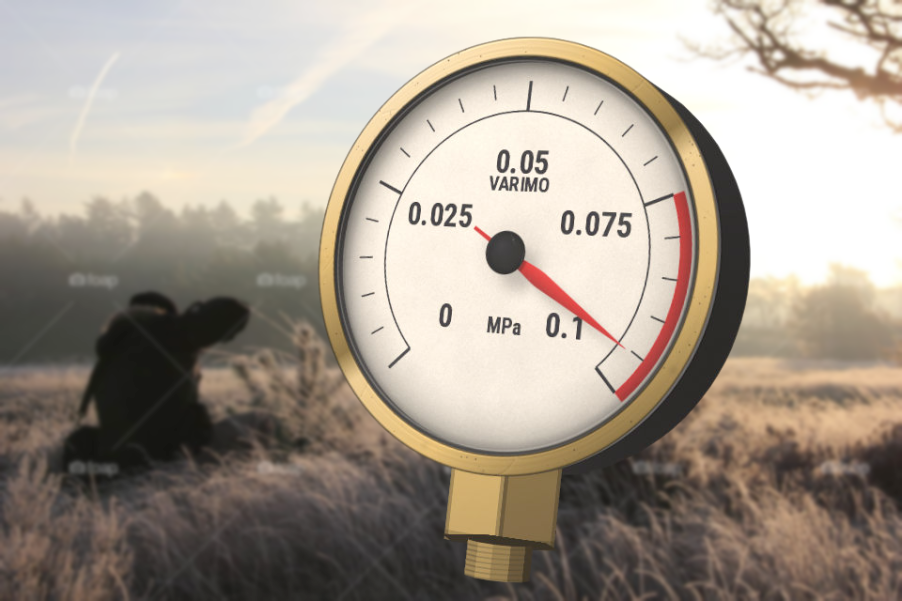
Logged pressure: 0.095; MPa
